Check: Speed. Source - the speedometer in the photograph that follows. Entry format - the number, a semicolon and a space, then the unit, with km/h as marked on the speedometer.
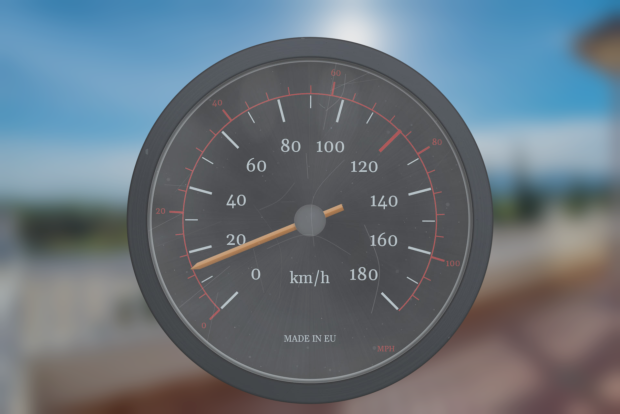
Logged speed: 15; km/h
